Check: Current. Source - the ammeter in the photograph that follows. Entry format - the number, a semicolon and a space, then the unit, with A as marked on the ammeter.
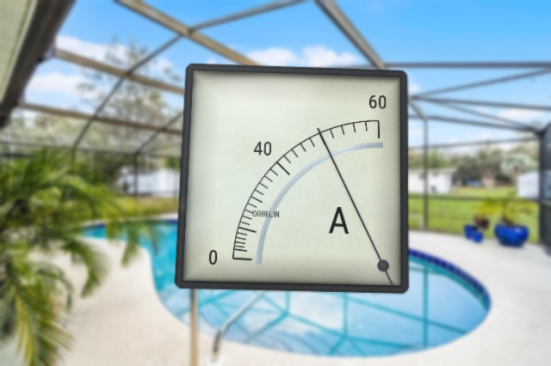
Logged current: 50; A
